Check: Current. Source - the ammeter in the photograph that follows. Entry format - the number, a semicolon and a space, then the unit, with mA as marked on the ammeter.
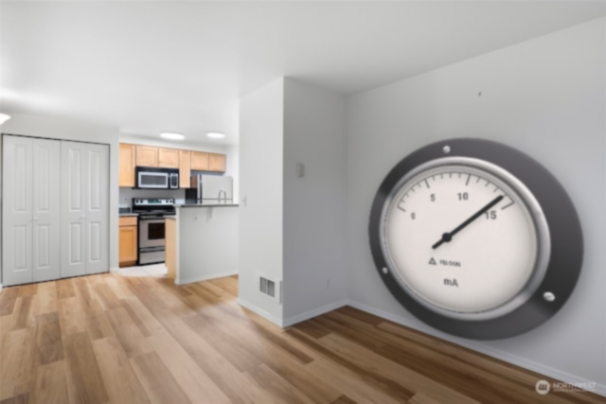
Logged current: 14; mA
